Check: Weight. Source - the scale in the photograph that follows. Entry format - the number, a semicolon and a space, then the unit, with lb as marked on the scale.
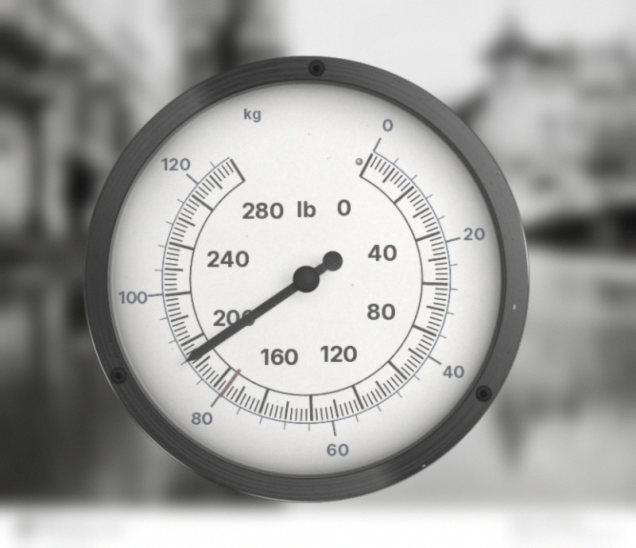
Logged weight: 194; lb
